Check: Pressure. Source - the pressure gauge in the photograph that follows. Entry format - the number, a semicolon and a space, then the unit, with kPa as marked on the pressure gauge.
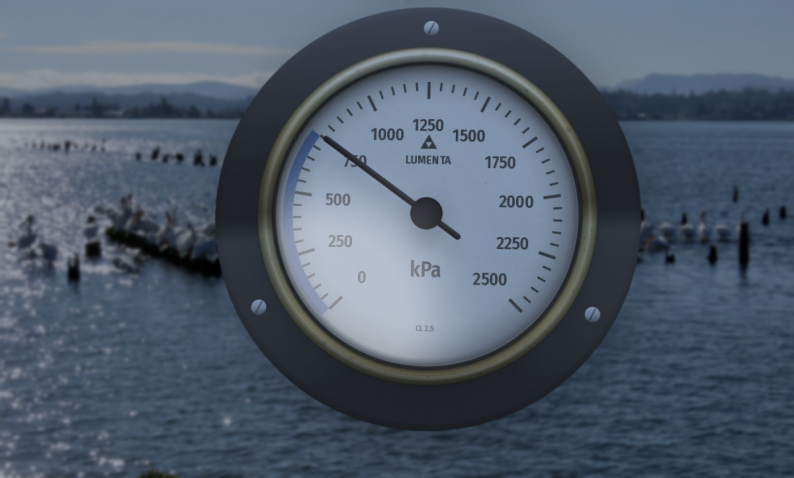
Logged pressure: 750; kPa
